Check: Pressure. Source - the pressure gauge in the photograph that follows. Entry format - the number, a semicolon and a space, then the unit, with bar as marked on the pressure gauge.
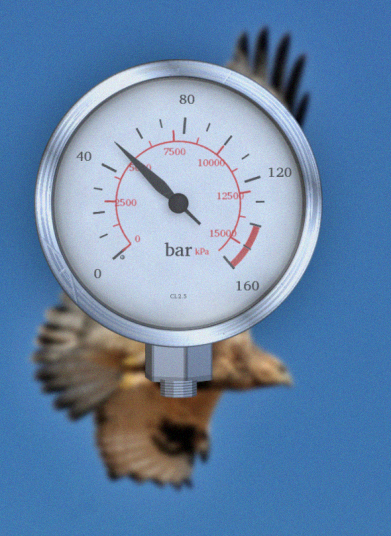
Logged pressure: 50; bar
